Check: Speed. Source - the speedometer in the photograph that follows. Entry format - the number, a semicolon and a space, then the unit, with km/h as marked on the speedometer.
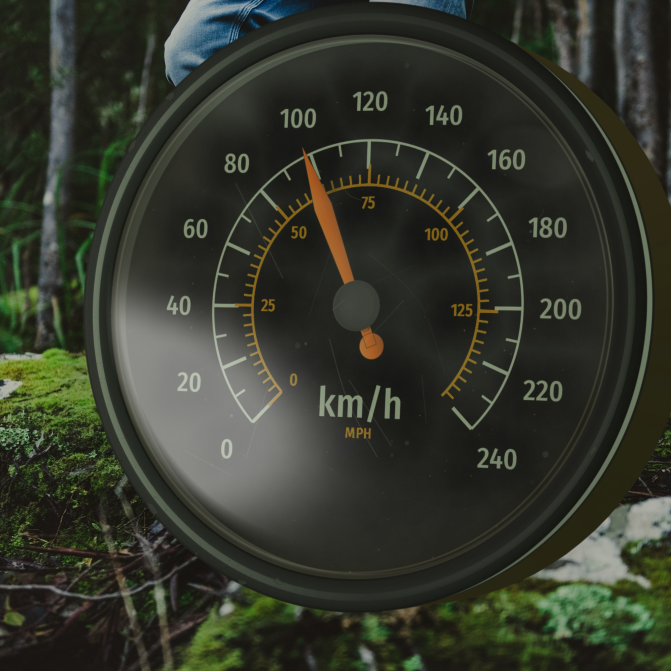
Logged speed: 100; km/h
